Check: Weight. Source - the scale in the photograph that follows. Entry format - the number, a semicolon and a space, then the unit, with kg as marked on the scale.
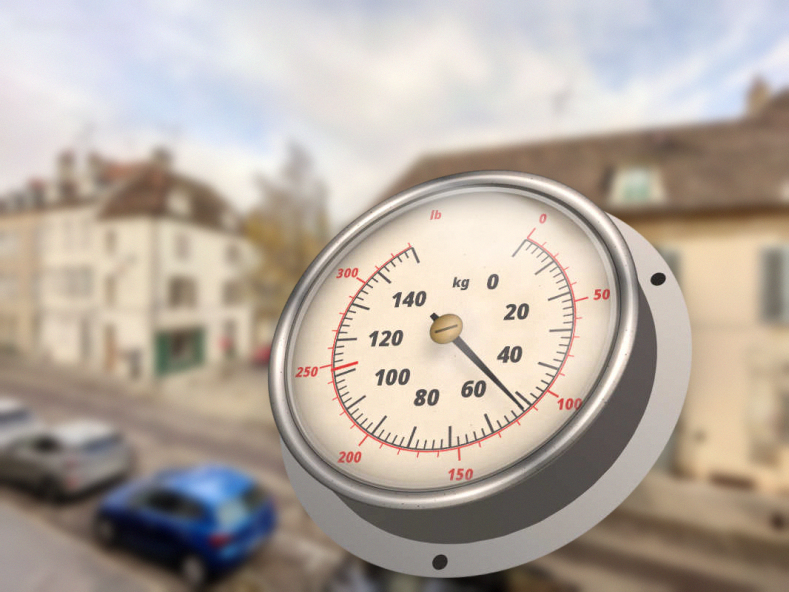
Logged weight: 52; kg
